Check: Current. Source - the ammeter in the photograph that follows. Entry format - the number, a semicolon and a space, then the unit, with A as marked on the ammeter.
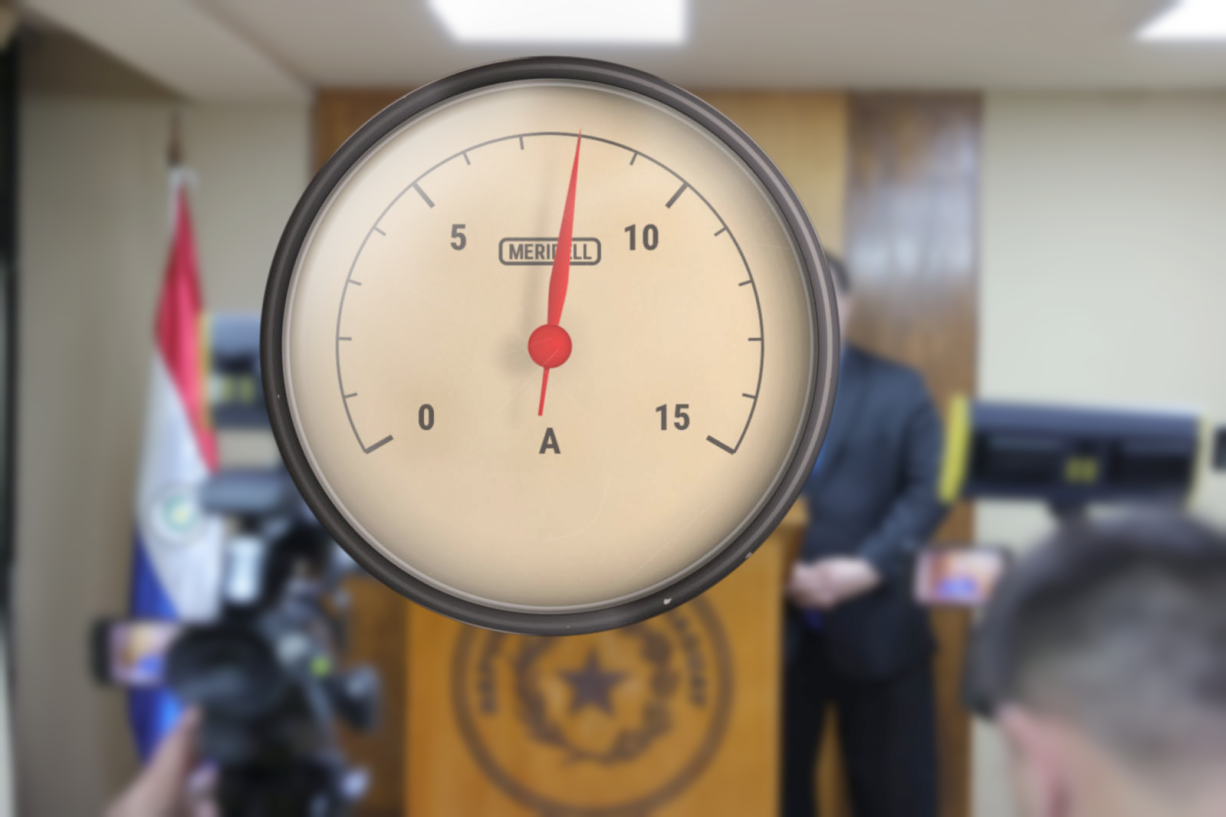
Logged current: 8; A
